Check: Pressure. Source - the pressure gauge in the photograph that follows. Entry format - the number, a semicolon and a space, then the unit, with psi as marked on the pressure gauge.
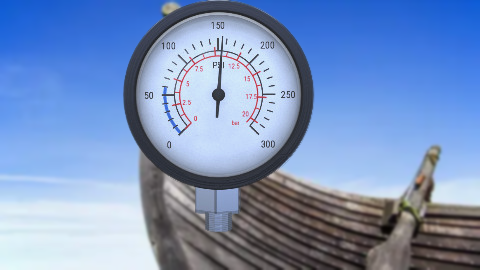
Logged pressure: 155; psi
